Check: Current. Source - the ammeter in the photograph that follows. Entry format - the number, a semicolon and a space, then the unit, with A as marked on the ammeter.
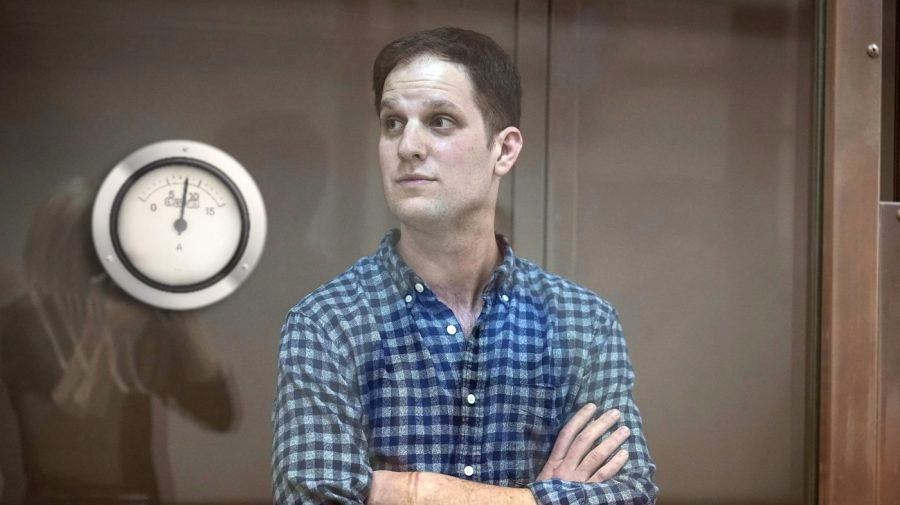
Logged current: 8; A
